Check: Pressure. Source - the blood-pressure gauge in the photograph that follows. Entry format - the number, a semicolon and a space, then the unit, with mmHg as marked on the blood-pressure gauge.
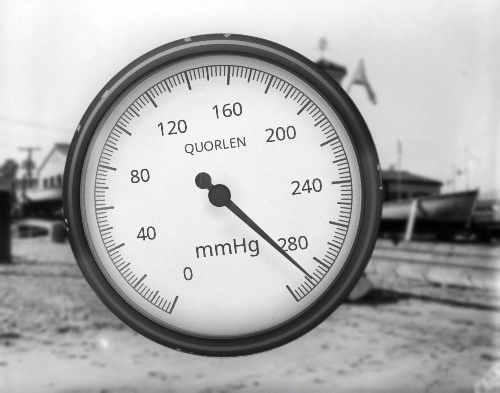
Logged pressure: 288; mmHg
